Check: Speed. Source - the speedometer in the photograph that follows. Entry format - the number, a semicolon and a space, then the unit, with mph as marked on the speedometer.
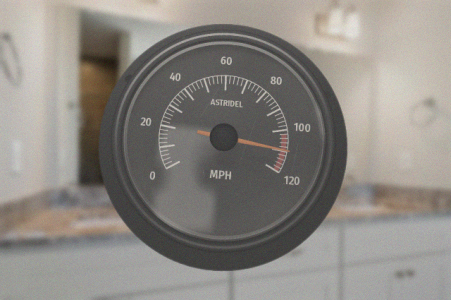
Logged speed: 110; mph
